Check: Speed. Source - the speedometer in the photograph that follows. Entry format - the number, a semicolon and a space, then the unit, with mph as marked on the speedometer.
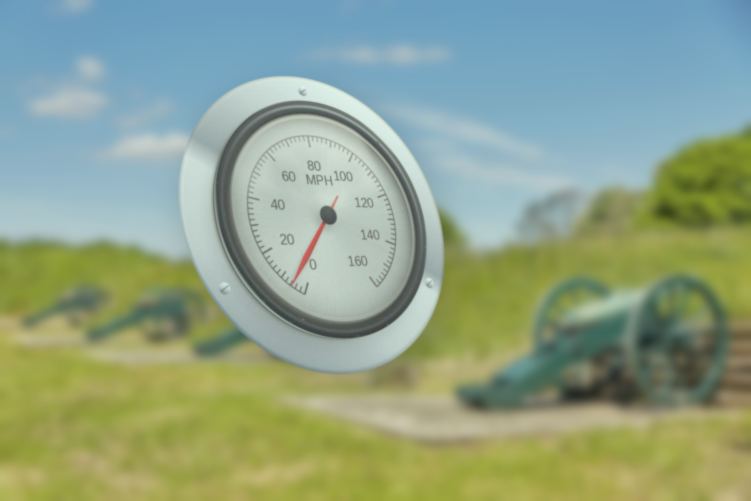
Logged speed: 6; mph
